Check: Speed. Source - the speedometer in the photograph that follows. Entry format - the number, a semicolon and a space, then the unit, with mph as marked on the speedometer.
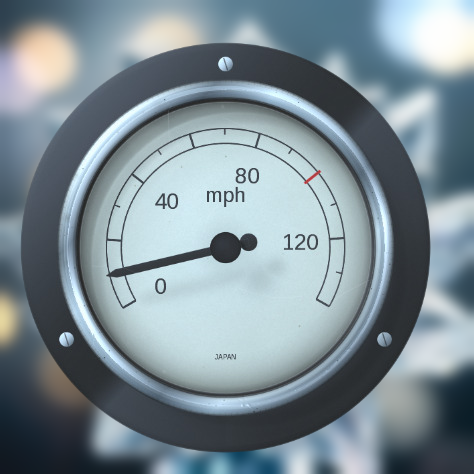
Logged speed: 10; mph
